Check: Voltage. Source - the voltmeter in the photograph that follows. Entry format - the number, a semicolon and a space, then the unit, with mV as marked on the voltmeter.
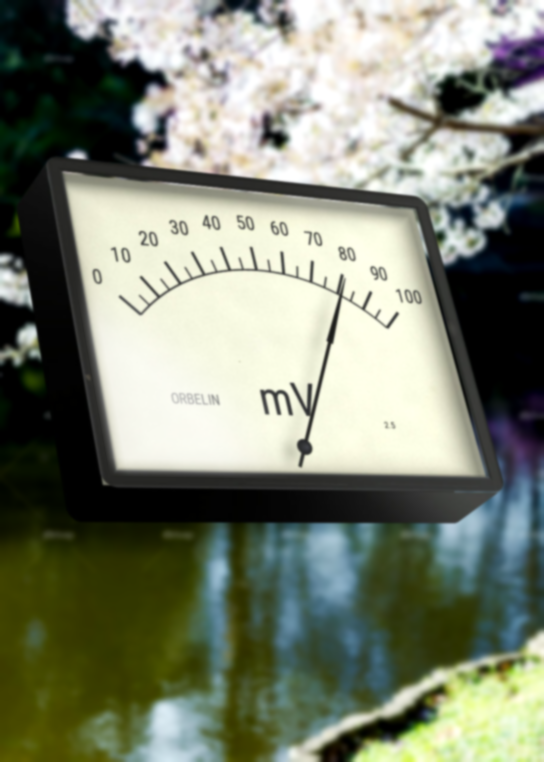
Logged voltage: 80; mV
